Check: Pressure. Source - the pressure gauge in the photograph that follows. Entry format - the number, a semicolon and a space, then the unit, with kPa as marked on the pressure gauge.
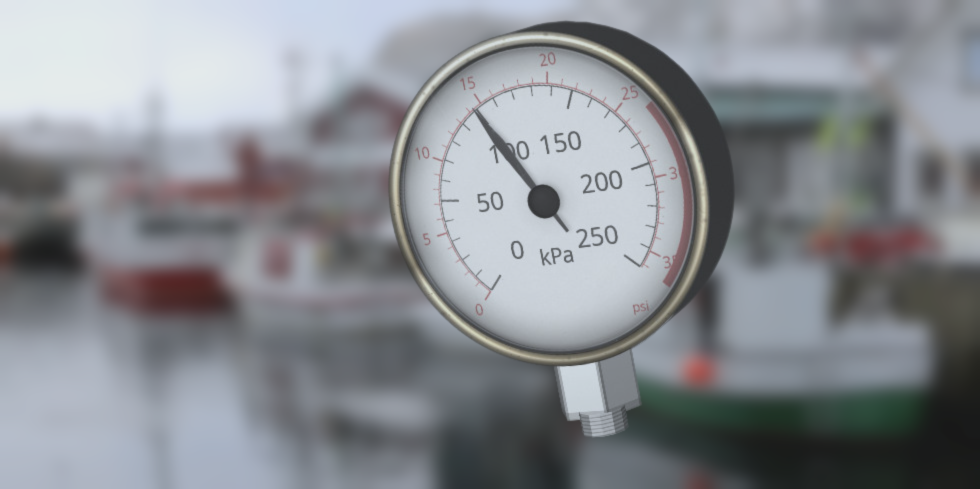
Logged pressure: 100; kPa
